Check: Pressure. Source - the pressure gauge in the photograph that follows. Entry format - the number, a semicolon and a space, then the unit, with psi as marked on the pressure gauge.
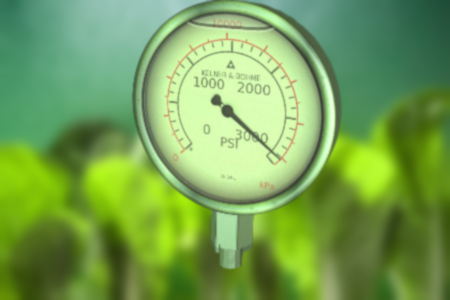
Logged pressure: 2900; psi
